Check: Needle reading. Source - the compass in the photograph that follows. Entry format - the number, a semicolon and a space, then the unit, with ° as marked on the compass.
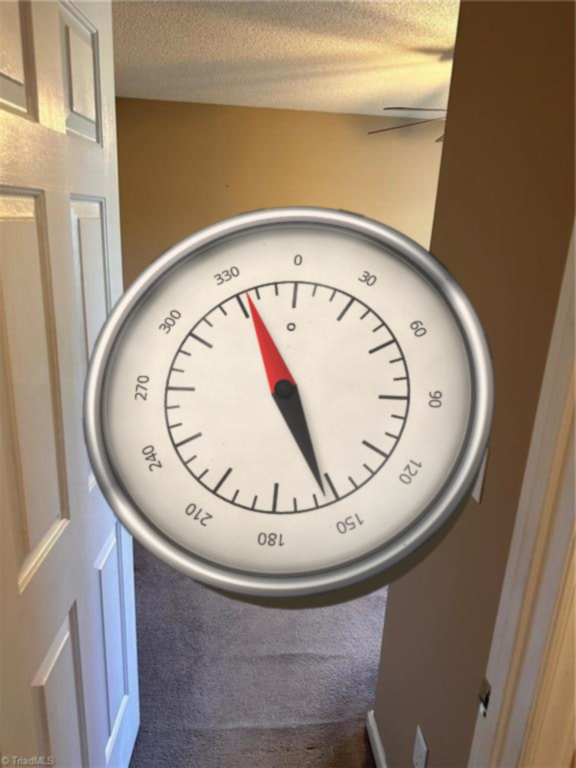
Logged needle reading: 335; °
